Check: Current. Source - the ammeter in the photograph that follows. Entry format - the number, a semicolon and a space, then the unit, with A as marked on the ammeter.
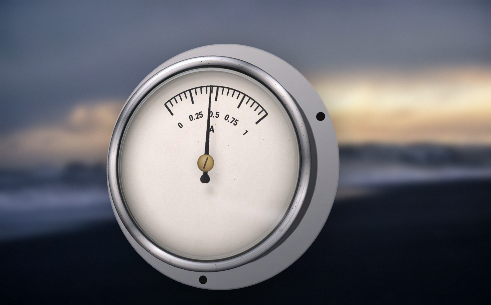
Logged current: 0.45; A
